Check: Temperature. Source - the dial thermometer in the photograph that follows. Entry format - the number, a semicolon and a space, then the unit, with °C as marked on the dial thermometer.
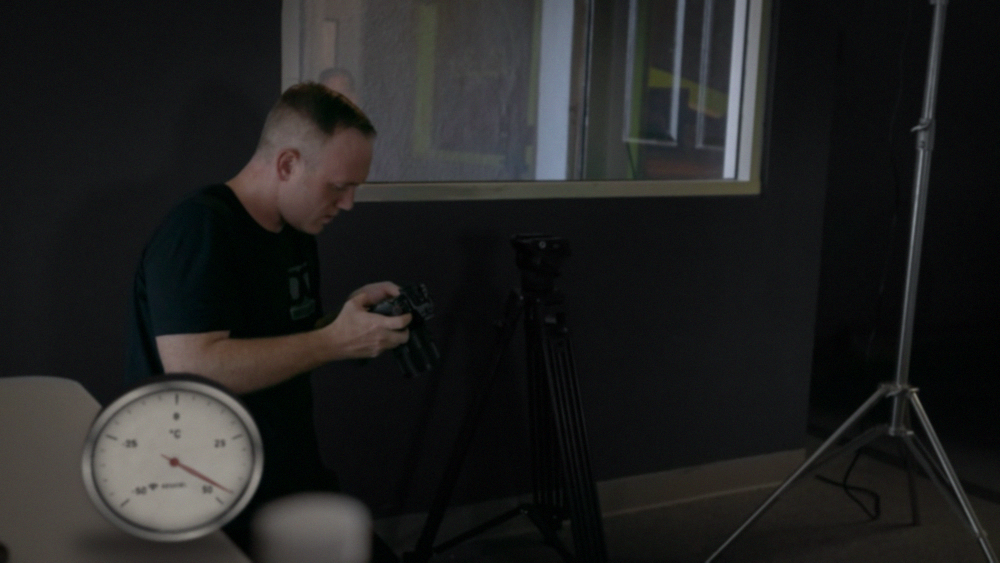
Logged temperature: 45; °C
